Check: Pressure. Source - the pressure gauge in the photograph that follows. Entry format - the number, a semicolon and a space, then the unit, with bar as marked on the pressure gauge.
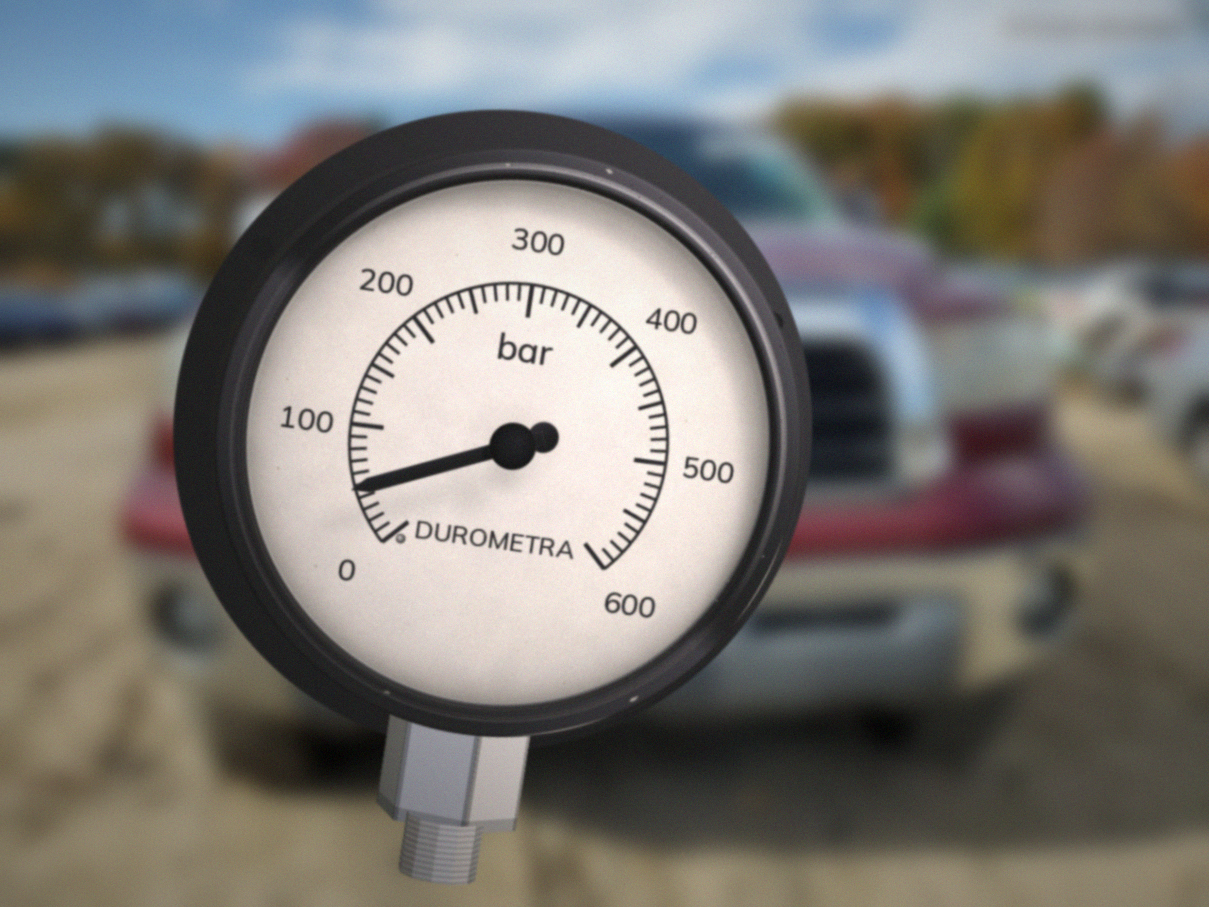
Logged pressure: 50; bar
